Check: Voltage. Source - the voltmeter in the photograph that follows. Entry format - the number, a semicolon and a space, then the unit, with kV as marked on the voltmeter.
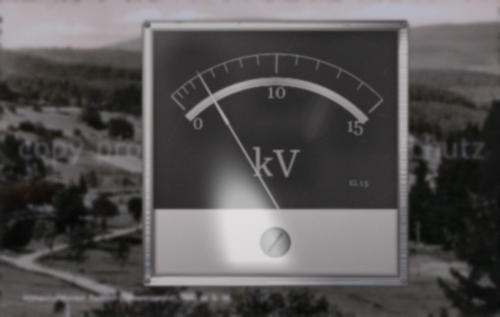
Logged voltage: 5; kV
